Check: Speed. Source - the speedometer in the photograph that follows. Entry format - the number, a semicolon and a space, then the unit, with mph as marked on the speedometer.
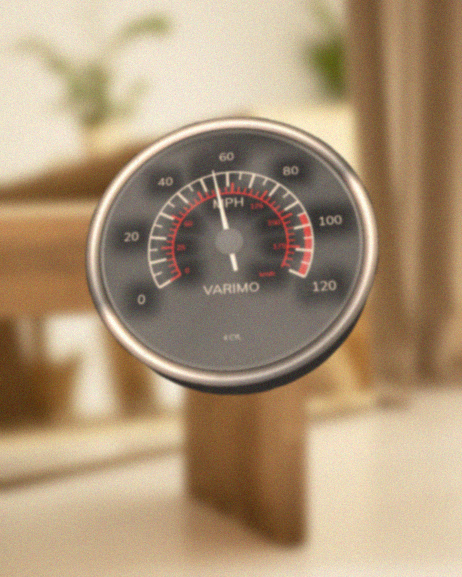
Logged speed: 55; mph
